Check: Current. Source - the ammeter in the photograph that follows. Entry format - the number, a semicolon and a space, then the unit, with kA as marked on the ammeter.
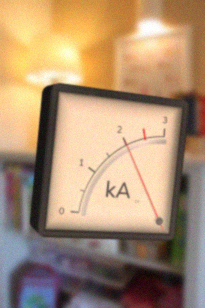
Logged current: 2; kA
